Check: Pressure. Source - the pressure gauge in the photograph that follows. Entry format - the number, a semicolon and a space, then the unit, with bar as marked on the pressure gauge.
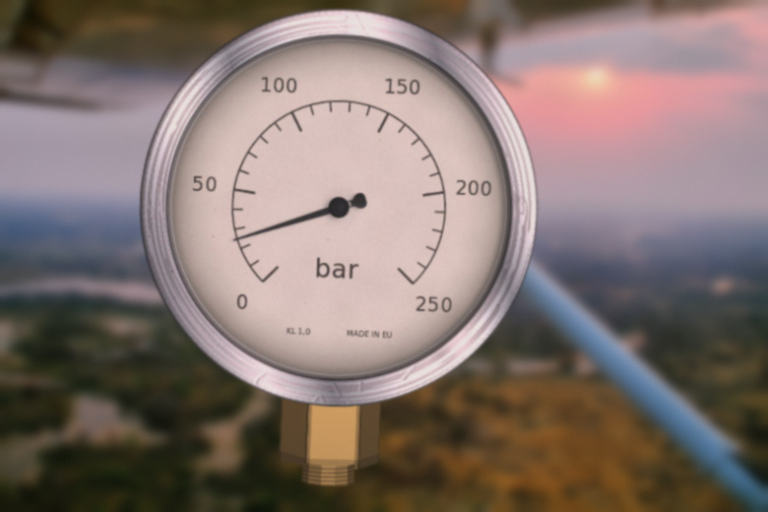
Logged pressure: 25; bar
